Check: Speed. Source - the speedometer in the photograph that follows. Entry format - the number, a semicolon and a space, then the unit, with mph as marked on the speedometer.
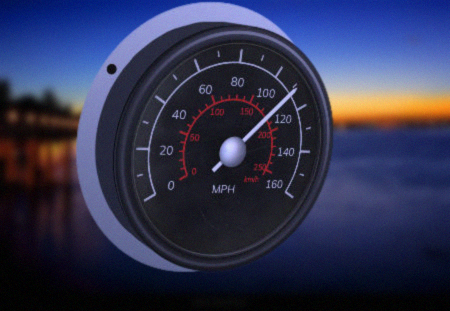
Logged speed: 110; mph
